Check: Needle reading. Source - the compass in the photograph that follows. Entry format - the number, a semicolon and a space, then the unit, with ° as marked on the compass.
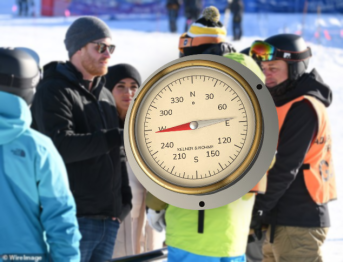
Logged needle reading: 265; °
